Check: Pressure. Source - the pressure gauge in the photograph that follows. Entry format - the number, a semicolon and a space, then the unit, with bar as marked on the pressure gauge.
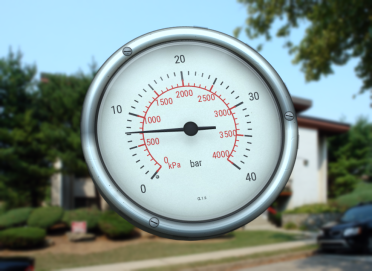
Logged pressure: 7; bar
